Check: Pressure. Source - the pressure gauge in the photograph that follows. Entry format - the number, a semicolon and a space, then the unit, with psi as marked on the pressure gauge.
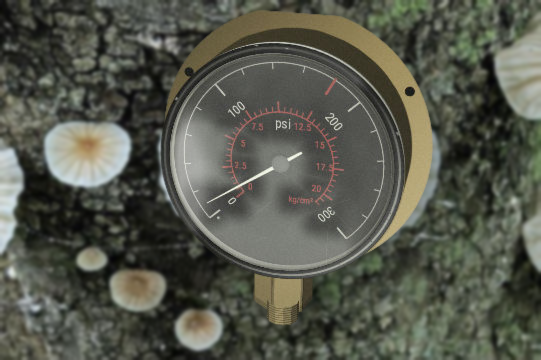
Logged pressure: 10; psi
